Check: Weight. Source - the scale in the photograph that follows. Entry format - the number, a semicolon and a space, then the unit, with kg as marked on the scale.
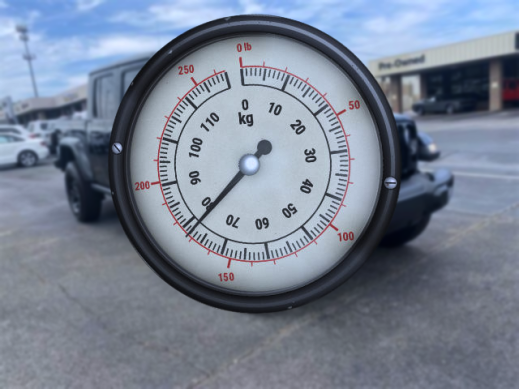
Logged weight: 78; kg
